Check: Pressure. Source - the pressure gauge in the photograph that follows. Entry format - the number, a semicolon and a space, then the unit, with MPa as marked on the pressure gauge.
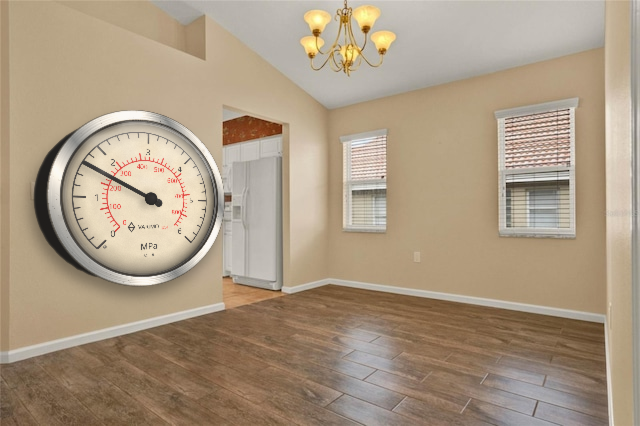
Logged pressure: 1.6; MPa
